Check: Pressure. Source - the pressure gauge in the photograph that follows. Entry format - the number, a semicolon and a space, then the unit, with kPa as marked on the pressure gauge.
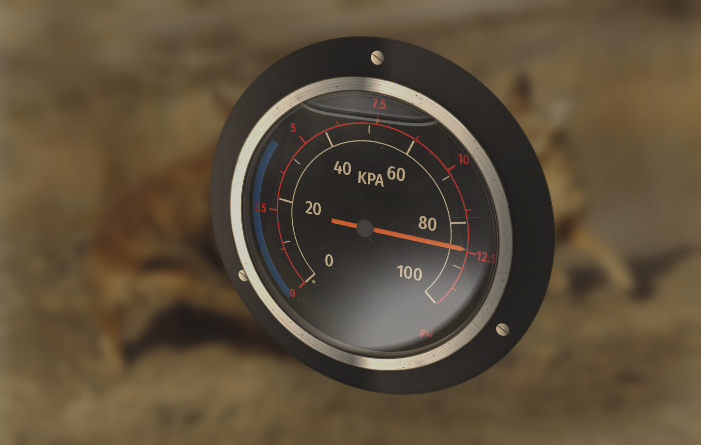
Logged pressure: 85; kPa
